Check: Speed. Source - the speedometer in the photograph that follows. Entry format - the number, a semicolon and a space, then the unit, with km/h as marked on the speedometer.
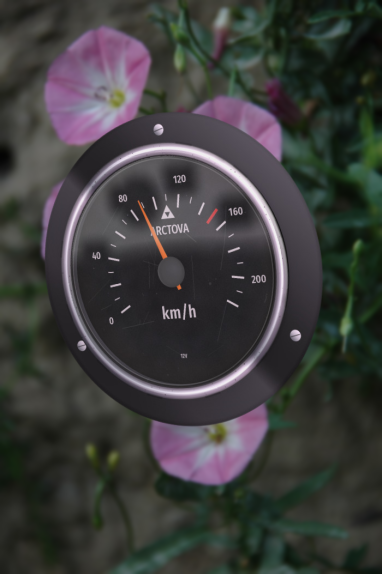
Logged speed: 90; km/h
